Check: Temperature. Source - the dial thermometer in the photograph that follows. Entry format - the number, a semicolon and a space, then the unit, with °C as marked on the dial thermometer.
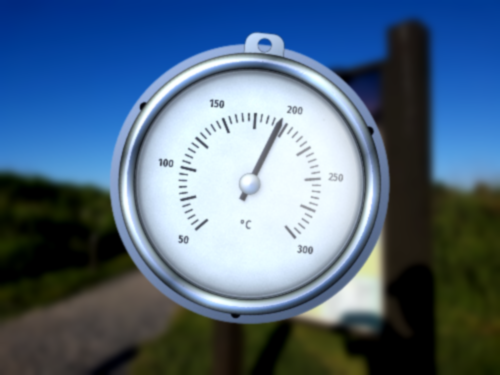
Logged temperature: 195; °C
